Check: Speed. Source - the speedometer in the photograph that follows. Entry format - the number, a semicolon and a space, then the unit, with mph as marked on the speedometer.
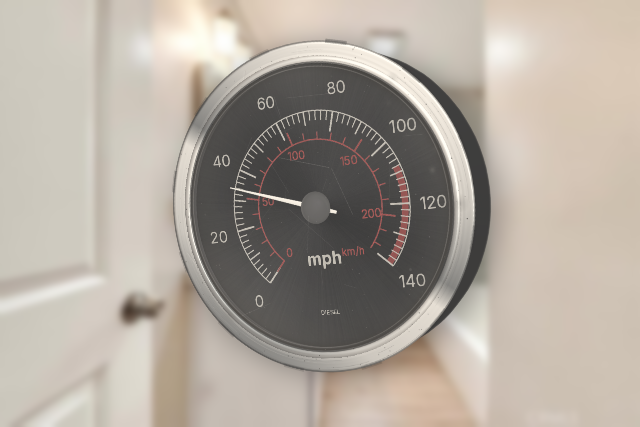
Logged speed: 34; mph
